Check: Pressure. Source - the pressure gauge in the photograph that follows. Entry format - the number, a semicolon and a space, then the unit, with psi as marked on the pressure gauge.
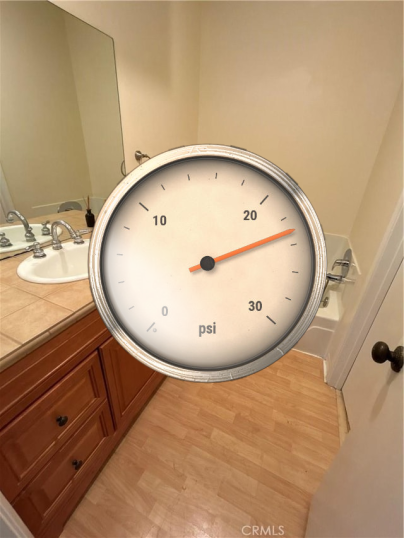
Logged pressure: 23; psi
